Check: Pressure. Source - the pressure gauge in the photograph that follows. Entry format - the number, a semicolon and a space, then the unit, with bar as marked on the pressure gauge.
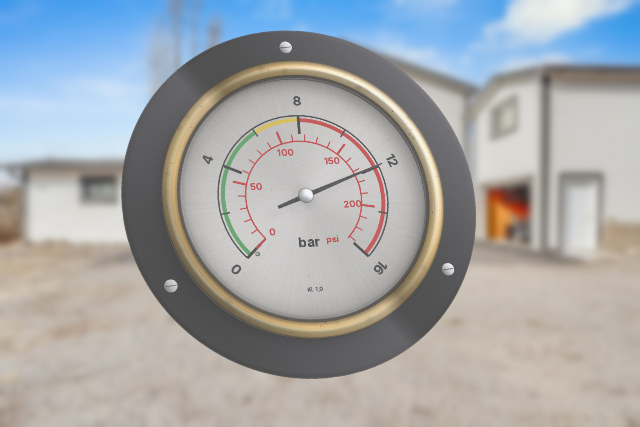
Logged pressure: 12; bar
